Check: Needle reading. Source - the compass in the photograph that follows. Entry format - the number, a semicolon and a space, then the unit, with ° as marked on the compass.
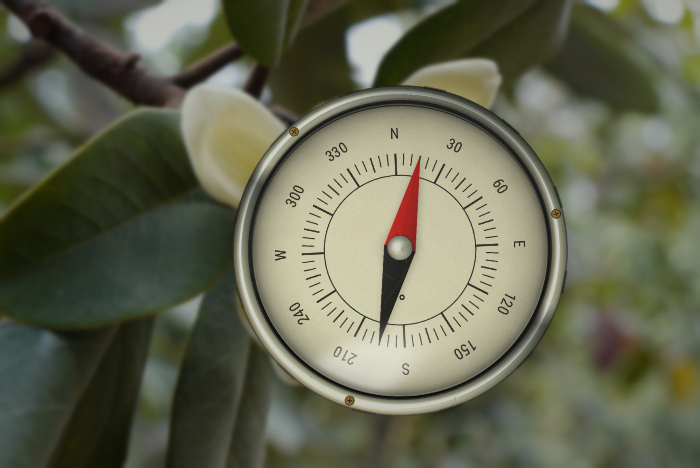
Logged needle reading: 15; °
